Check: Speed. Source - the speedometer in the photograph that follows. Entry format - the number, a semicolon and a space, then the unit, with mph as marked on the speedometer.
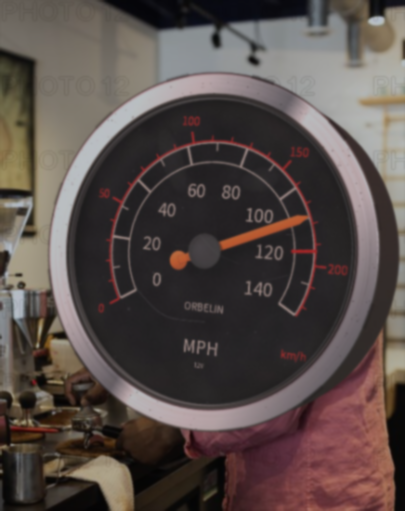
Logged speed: 110; mph
